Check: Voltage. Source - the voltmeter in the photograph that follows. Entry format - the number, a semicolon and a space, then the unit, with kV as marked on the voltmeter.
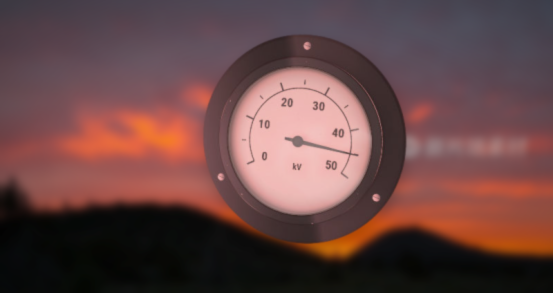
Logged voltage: 45; kV
